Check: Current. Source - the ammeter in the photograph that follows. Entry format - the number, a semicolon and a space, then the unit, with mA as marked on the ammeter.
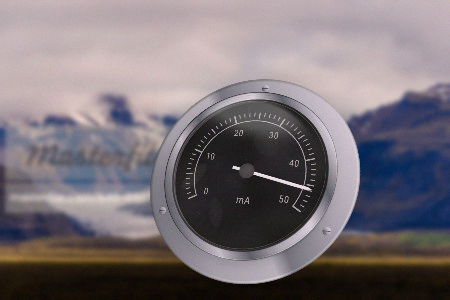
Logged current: 46; mA
